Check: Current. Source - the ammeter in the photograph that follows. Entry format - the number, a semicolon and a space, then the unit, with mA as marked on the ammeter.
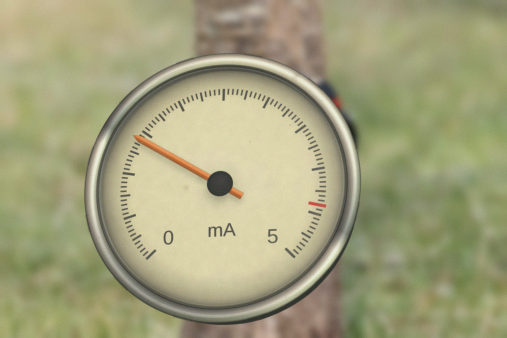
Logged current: 1.4; mA
